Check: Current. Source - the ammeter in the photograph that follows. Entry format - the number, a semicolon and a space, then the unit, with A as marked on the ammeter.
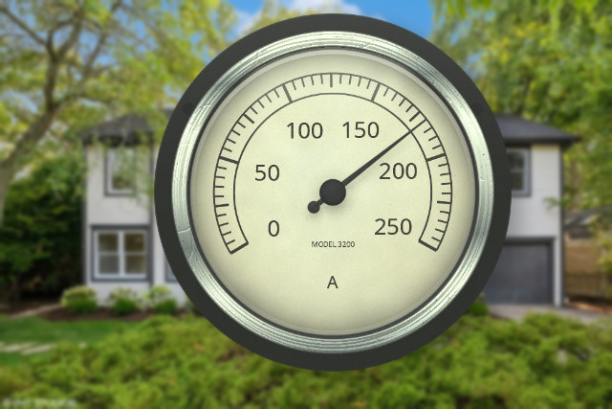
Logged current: 180; A
